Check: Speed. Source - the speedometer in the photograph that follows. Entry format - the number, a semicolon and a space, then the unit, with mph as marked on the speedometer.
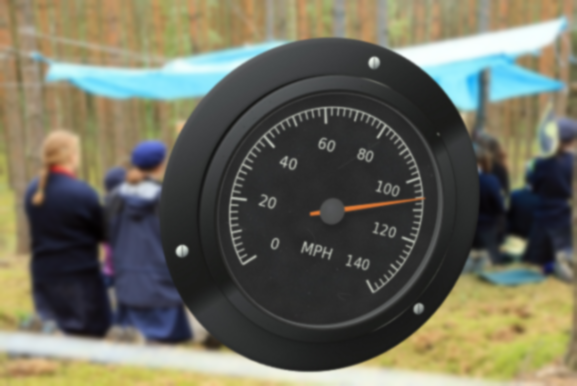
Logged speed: 106; mph
